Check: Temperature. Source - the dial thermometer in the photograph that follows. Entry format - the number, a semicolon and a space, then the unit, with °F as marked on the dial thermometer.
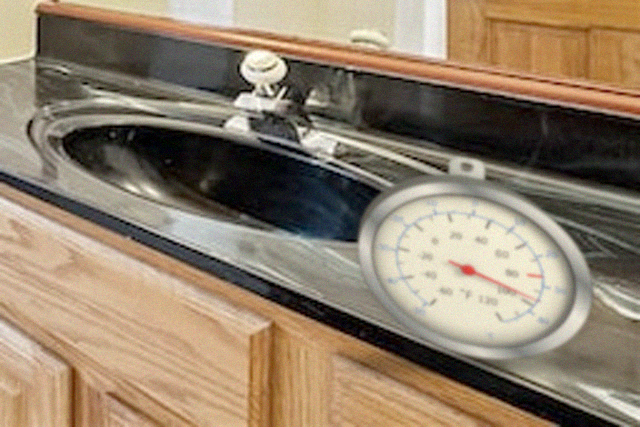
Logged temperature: 95; °F
